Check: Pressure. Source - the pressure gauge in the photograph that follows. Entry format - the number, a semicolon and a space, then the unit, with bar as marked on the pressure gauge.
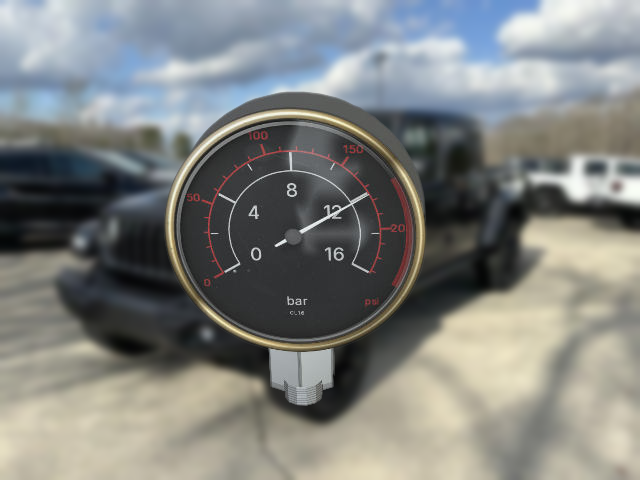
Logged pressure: 12; bar
